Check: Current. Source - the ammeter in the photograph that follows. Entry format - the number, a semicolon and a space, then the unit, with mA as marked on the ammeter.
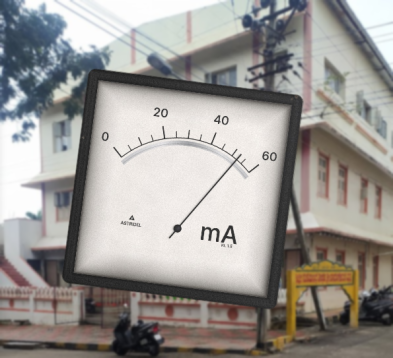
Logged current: 52.5; mA
